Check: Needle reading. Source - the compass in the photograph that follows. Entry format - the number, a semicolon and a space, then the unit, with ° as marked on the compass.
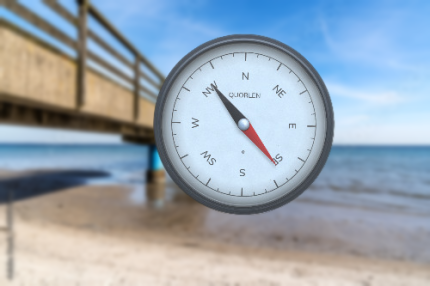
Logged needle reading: 140; °
